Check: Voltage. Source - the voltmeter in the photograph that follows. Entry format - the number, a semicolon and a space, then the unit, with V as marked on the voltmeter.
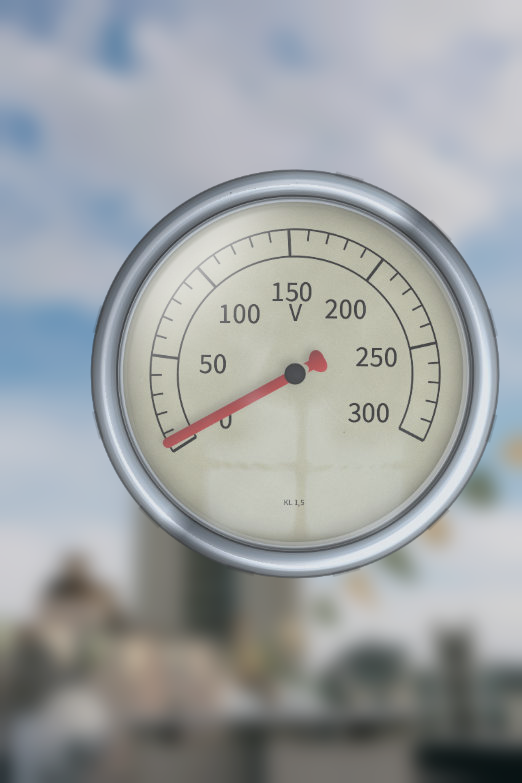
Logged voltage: 5; V
